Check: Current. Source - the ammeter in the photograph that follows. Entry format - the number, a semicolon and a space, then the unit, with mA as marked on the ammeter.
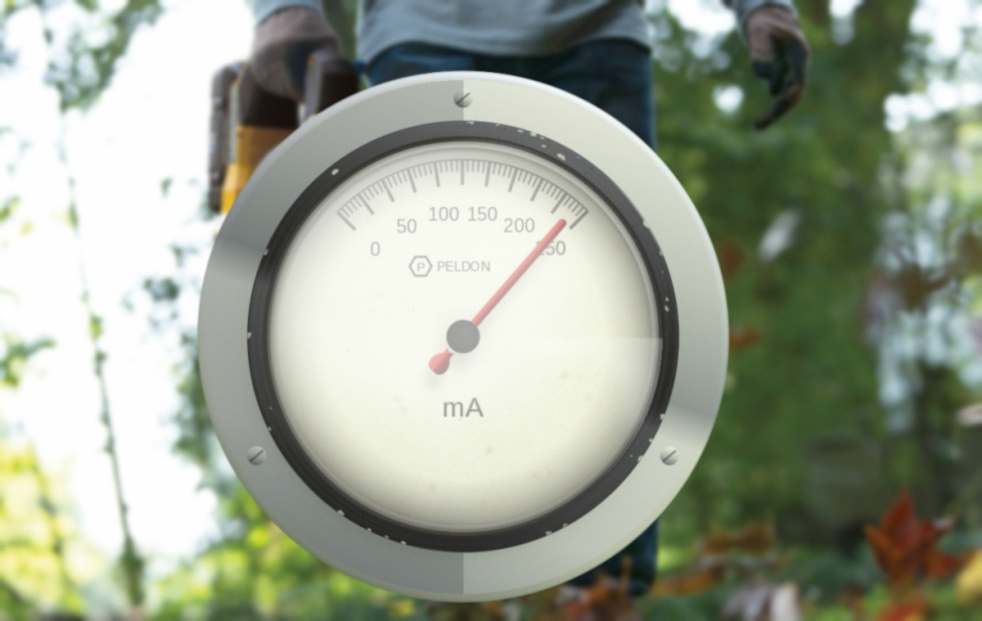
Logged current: 240; mA
